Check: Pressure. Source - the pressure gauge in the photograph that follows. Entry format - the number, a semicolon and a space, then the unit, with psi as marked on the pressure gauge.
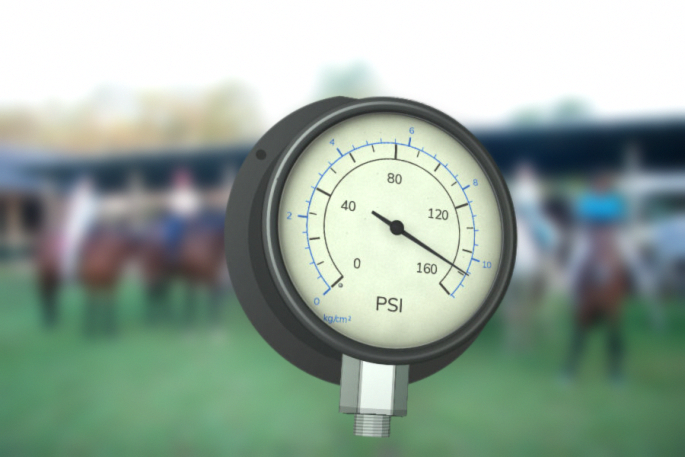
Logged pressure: 150; psi
